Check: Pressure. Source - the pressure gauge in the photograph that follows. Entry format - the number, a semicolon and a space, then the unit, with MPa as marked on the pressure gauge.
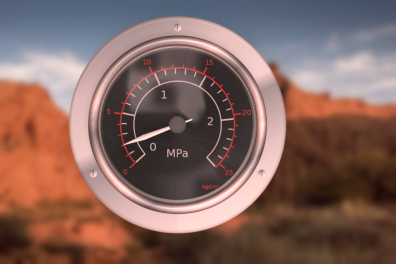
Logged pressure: 0.2; MPa
